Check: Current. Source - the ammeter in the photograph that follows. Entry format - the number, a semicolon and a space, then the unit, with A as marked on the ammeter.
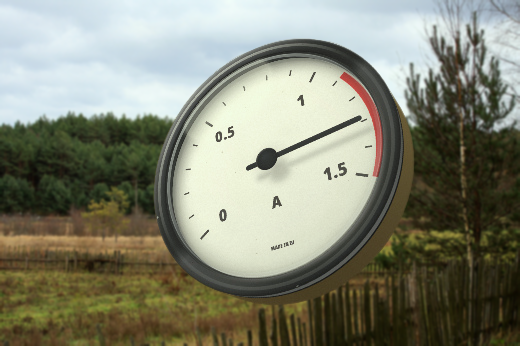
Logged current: 1.3; A
